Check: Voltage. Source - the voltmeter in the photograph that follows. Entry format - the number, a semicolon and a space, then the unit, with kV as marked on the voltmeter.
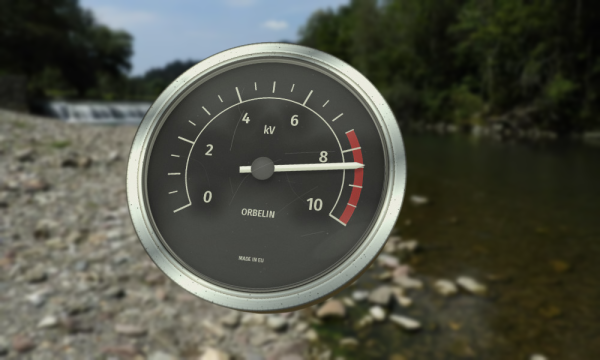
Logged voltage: 8.5; kV
